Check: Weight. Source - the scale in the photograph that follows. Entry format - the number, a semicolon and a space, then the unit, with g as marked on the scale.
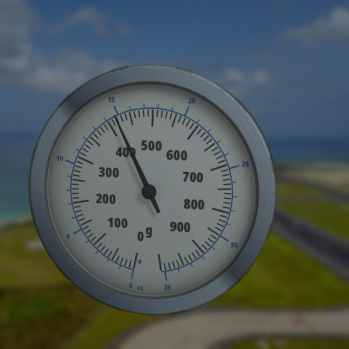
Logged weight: 420; g
